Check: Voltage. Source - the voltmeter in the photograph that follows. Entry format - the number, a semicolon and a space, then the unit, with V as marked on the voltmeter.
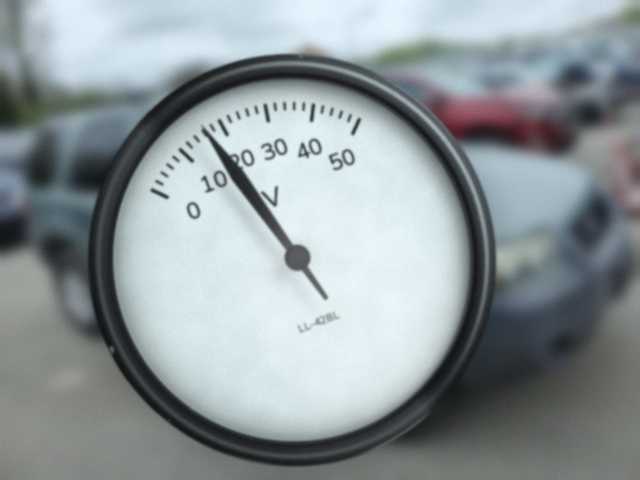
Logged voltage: 16; V
